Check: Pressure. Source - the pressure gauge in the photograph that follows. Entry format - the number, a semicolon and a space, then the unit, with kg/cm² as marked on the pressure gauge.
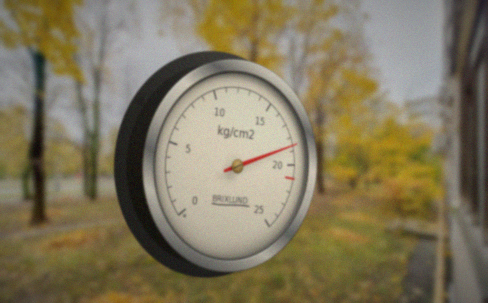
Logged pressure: 18.5; kg/cm²
